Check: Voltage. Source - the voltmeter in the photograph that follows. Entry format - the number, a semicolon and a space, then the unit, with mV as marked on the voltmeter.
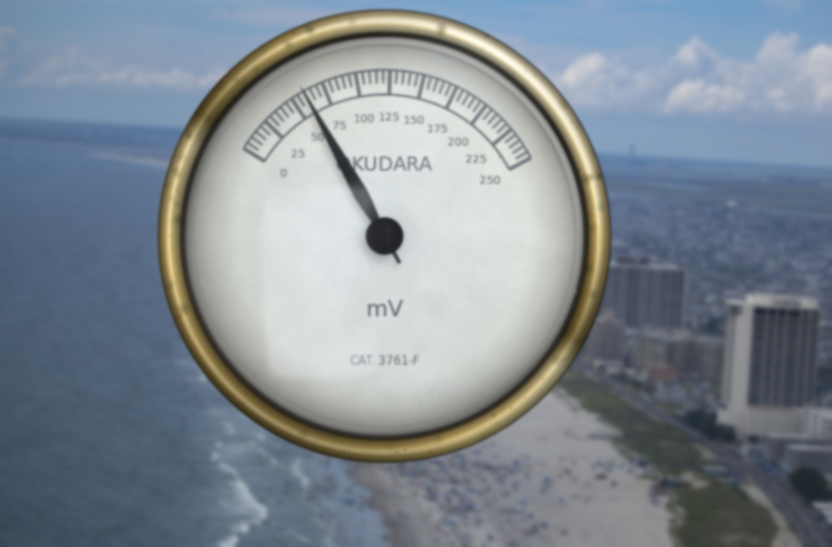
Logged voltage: 60; mV
